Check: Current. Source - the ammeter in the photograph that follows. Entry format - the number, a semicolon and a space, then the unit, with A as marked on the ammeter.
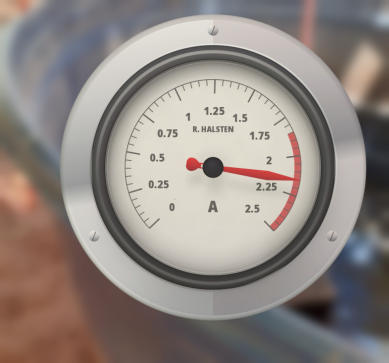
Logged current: 2.15; A
